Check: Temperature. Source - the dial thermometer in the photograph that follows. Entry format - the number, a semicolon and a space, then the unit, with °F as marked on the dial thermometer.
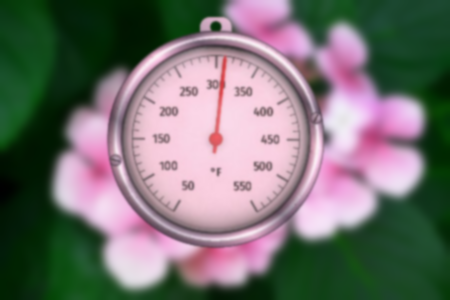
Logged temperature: 310; °F
